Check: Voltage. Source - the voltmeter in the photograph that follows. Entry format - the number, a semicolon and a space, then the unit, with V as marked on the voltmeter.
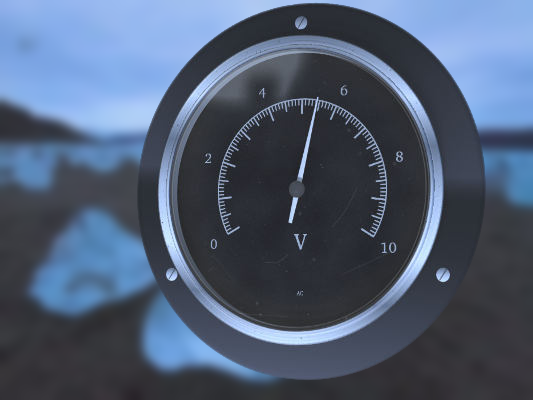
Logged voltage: 5.5; V
